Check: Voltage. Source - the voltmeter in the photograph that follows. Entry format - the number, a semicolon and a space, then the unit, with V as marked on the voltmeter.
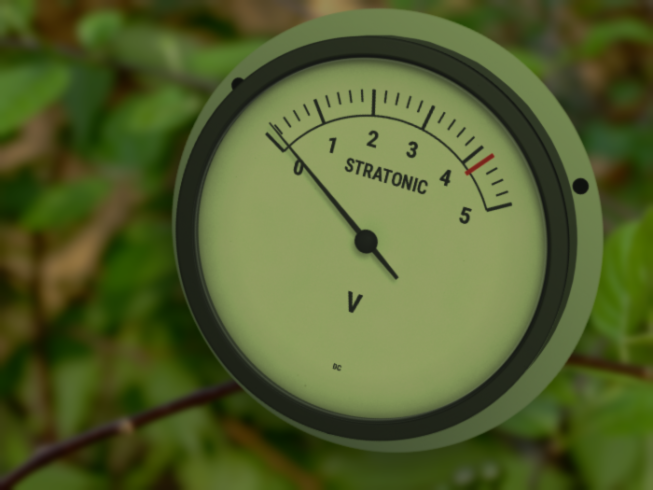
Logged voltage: 0.2; V
